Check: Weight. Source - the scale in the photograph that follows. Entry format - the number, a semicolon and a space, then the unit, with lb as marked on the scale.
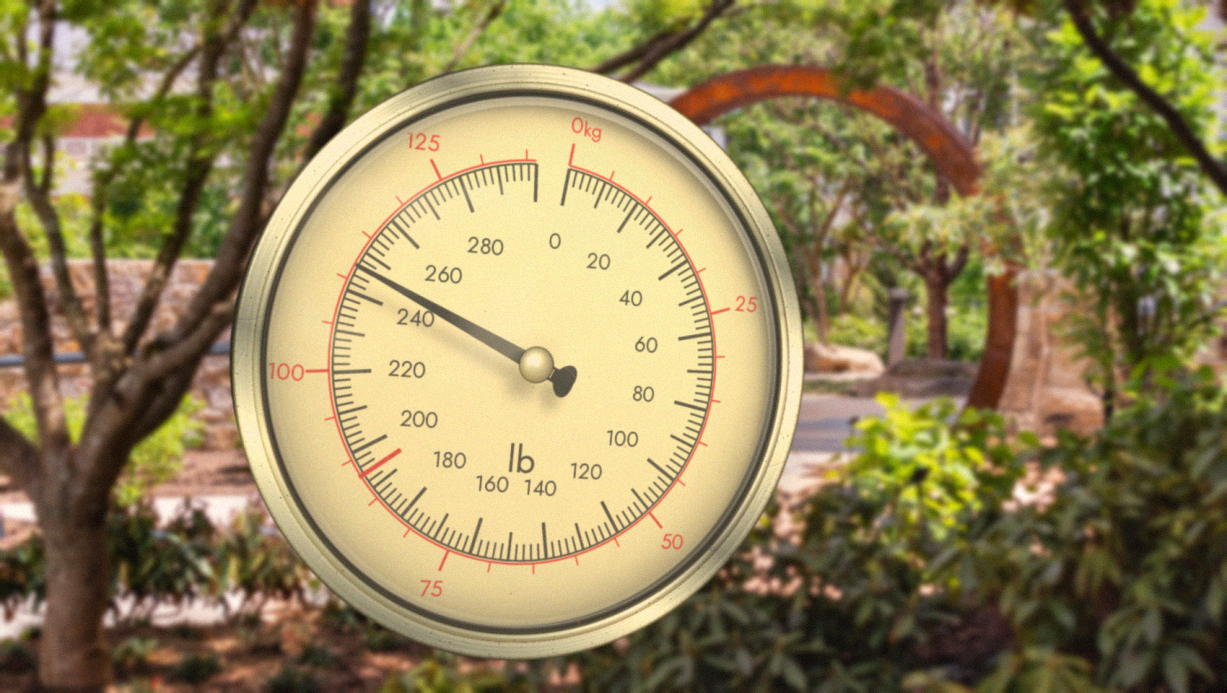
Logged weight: 246; lb
